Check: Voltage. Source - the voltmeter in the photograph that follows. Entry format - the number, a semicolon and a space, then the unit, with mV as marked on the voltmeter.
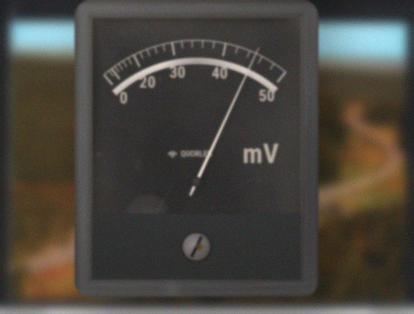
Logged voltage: 45; mV
